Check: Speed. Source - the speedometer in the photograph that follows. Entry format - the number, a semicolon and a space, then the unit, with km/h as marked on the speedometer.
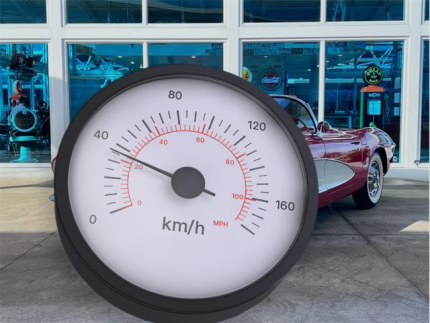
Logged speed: 35; km/h
